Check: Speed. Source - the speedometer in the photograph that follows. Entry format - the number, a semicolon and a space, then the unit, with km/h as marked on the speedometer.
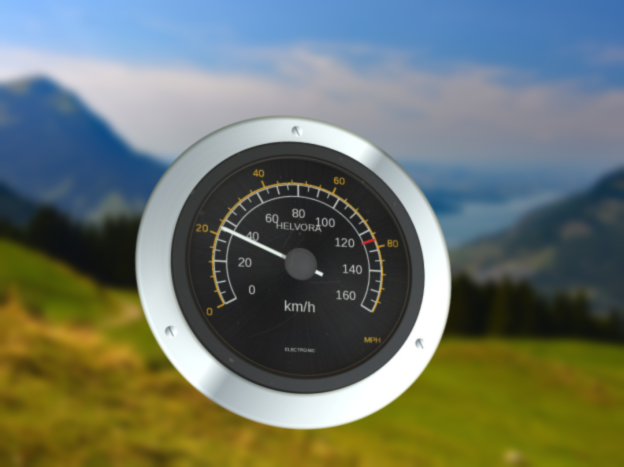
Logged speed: 35; km/h
